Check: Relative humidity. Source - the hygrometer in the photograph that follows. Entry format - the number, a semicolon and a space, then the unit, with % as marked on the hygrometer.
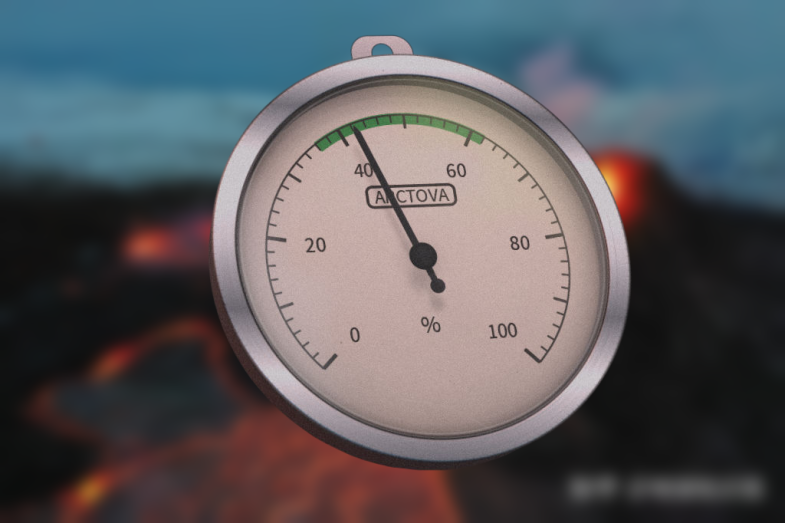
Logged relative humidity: 42; %
